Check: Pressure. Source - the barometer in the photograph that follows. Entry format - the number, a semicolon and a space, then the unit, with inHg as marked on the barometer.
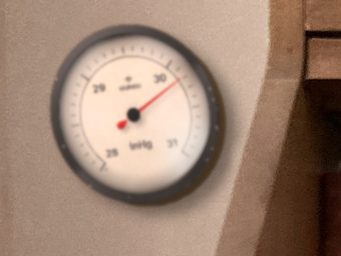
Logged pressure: 30.2; inHg
